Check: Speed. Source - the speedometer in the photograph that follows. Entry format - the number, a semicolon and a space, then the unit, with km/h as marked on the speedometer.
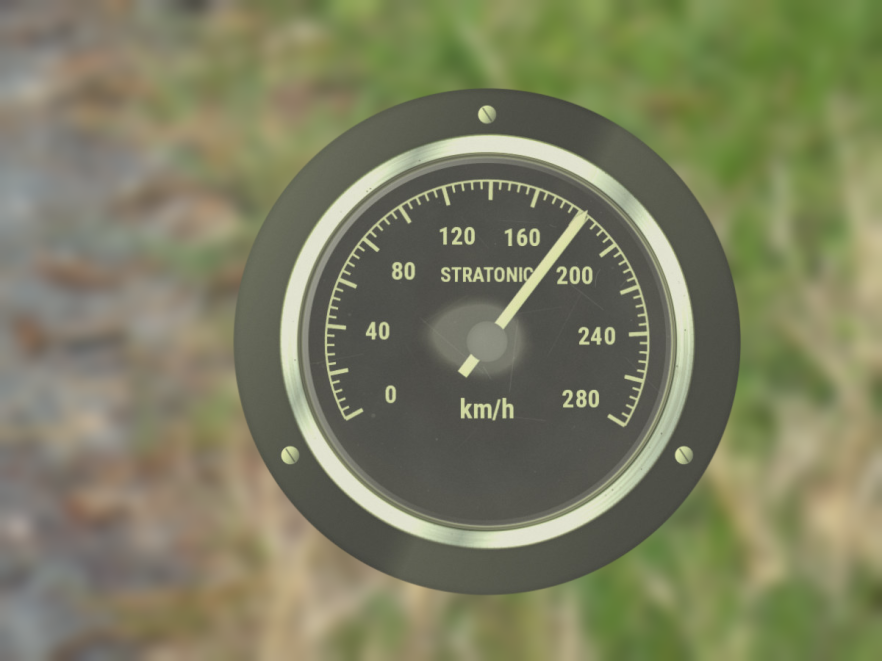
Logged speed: 182; km/h
